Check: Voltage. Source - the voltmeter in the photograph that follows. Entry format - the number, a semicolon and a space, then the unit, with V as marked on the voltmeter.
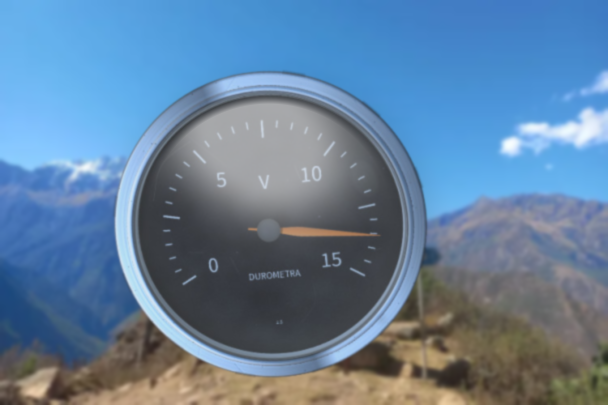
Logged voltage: 13.5; V
